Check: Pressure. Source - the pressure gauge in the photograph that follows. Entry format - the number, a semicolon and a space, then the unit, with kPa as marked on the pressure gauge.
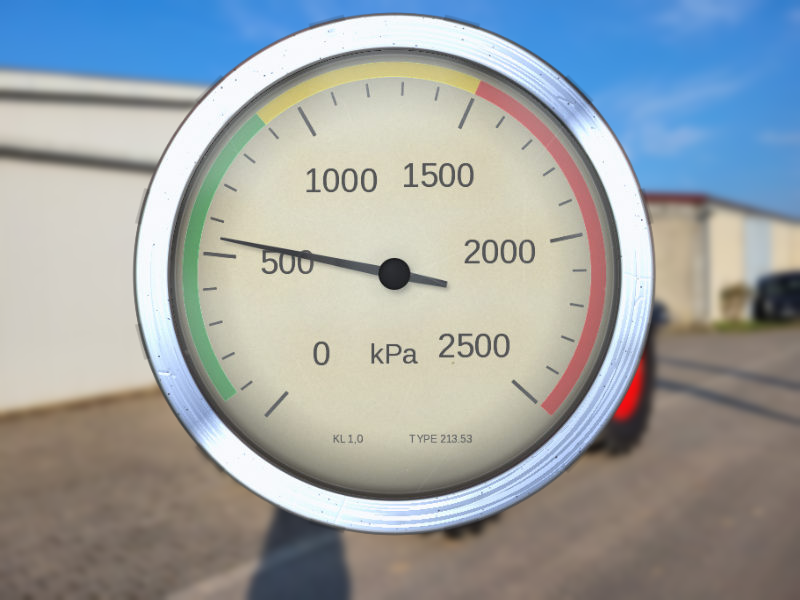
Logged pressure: 550; kPa
